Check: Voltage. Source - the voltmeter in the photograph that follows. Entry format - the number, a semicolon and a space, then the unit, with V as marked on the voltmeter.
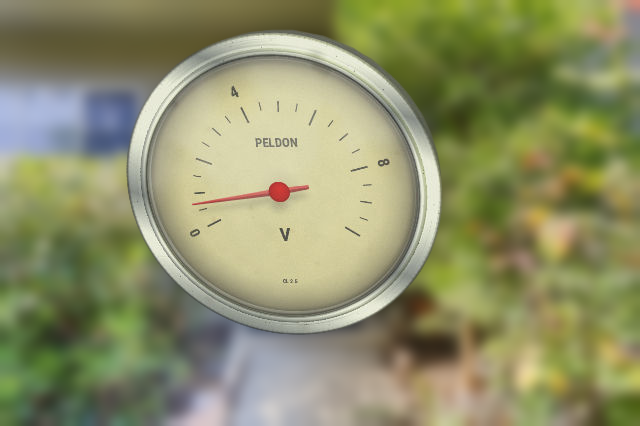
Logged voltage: 0.75; V
